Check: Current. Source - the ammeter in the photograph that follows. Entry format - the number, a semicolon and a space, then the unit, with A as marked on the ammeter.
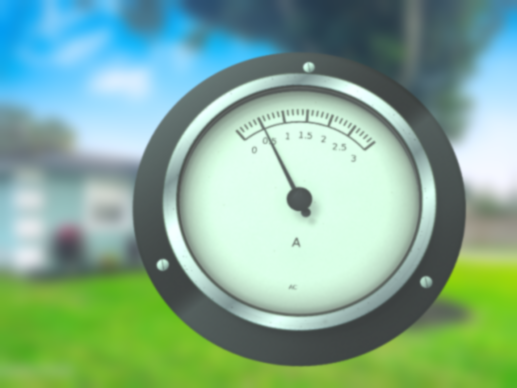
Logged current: 0.5; A
